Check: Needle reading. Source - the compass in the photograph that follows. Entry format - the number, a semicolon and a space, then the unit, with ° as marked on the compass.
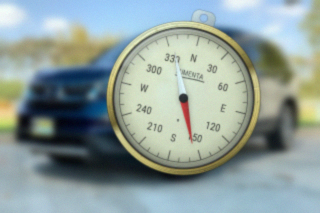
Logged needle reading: 155; °
